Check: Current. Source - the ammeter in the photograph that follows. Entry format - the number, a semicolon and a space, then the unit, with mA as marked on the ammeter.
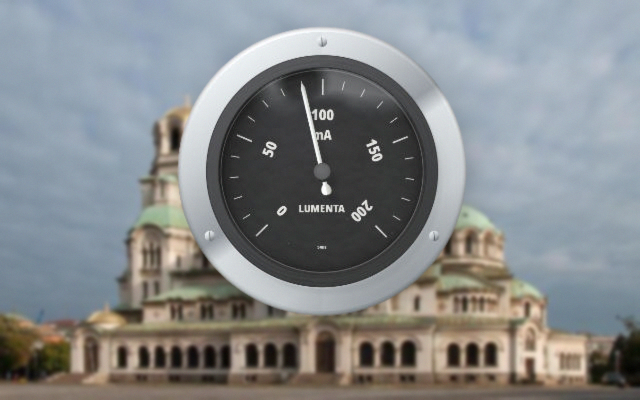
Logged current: 90; mA
